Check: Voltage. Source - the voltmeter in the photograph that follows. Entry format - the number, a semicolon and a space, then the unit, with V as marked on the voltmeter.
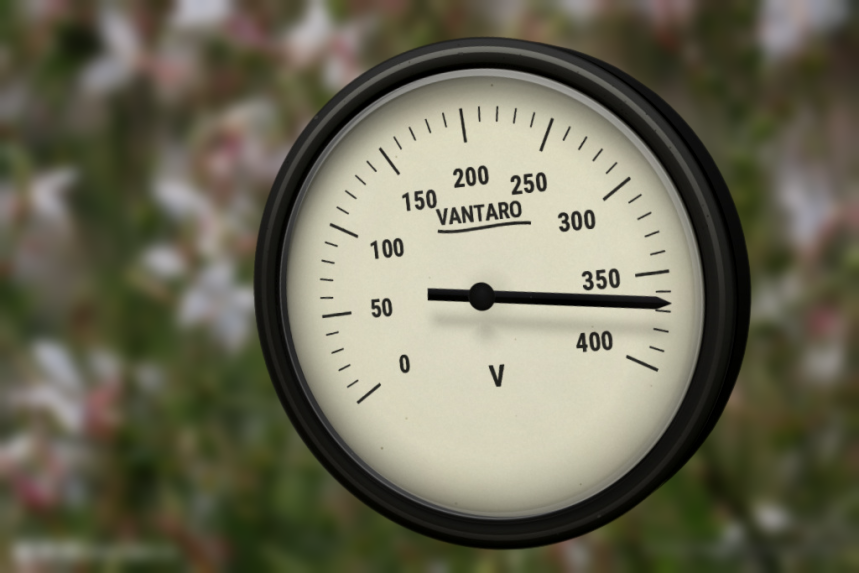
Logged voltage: 365; V
